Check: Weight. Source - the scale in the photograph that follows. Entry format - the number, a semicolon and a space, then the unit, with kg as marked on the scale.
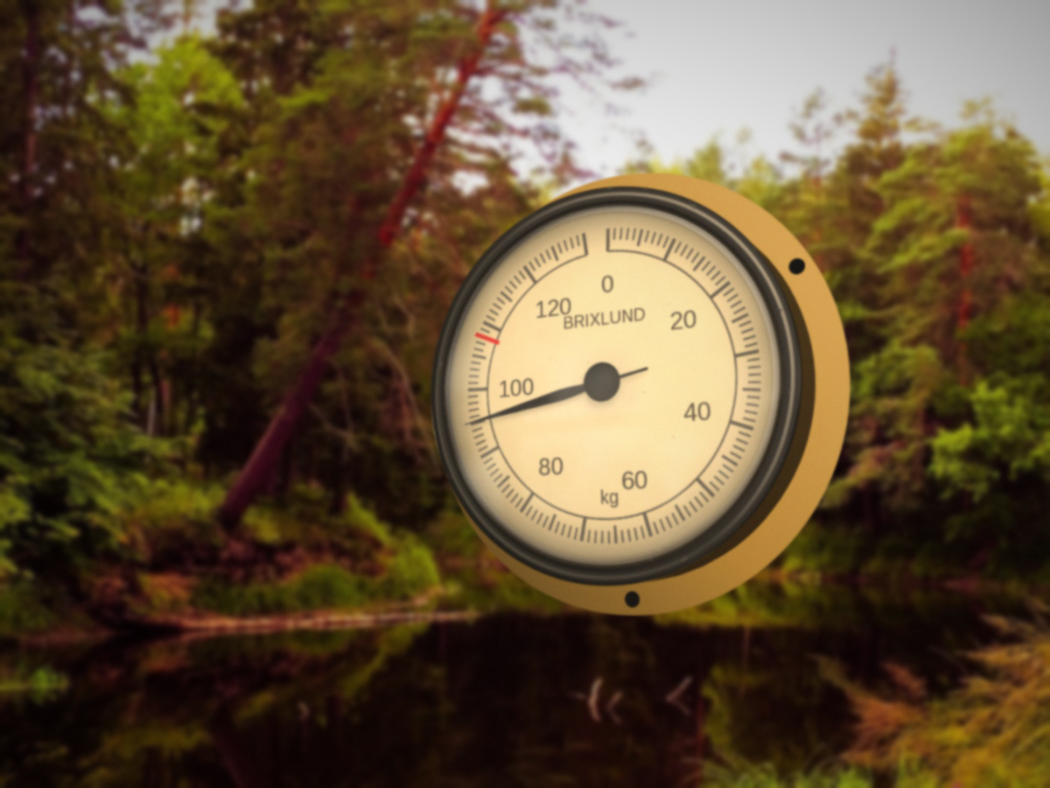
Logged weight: 95; kg
